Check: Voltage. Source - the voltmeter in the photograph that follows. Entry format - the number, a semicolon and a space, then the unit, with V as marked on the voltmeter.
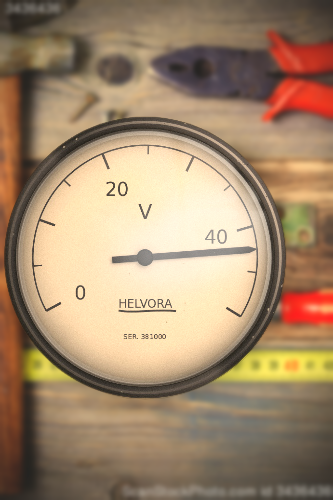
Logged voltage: 42.5; V
